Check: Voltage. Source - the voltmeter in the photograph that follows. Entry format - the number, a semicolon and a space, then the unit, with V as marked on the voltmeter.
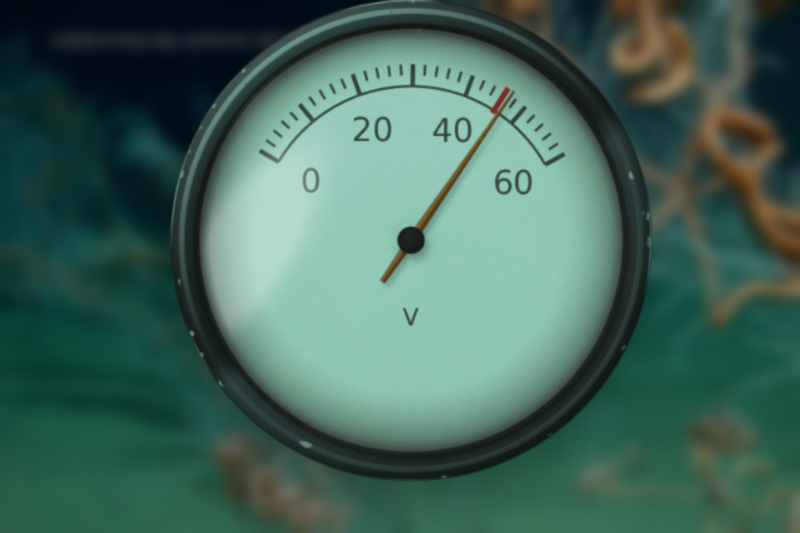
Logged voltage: 47; V
